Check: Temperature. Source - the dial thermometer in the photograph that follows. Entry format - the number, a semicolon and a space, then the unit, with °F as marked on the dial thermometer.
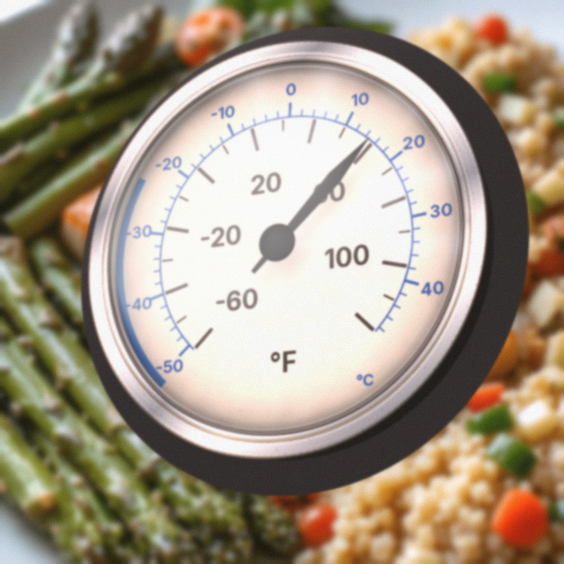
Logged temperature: 60; °F
